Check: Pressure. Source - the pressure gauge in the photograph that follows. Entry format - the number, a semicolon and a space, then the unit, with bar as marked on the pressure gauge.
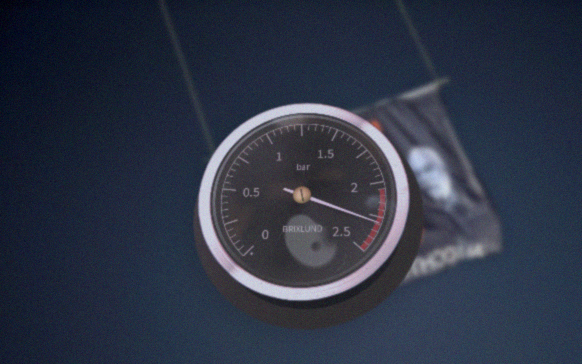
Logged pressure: 2.3; bar
